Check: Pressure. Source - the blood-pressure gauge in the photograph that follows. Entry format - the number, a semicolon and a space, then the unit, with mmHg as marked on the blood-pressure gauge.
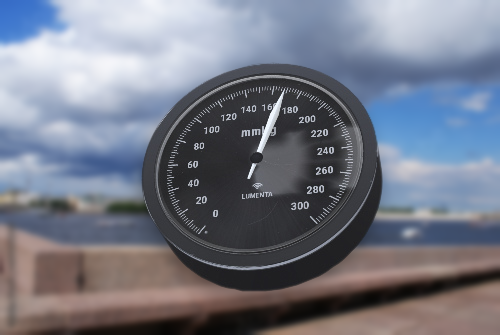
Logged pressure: 170; mmHg
